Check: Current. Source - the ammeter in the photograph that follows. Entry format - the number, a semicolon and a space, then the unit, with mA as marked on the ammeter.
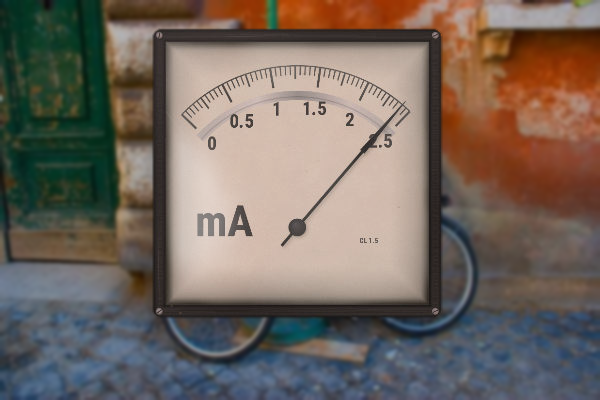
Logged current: 2.4; mA
